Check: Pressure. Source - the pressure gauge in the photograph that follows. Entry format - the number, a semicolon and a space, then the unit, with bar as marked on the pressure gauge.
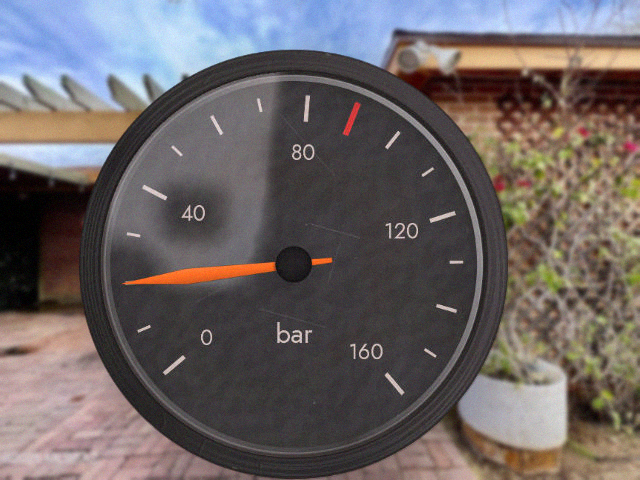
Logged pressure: 20; bar
